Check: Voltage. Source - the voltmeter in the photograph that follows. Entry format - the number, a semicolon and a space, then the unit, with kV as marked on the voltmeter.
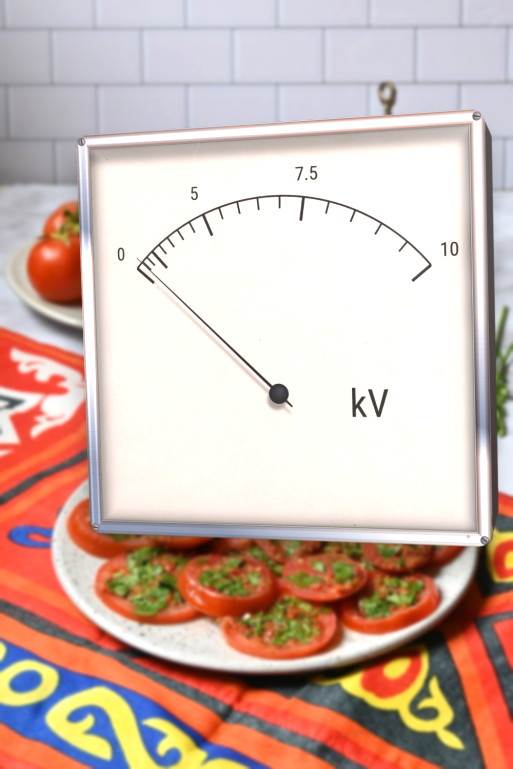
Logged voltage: 1.5; kV
